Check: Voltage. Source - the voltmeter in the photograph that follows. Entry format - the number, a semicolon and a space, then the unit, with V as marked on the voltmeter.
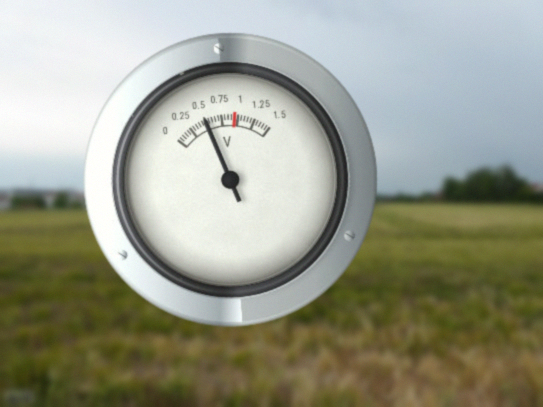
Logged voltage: 0.5; V
